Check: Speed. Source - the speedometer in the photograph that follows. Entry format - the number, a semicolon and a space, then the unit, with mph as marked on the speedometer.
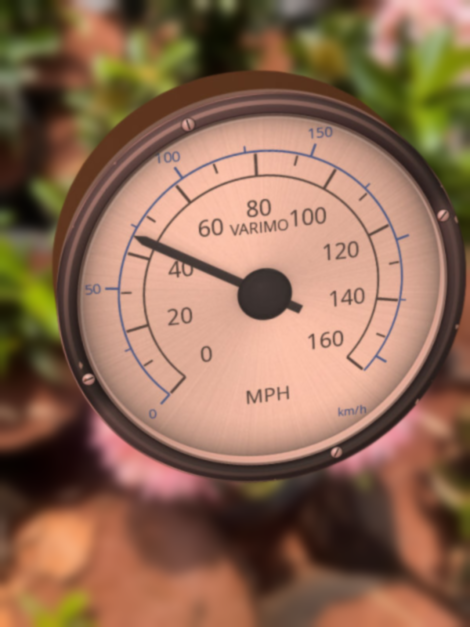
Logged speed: 45; mph
